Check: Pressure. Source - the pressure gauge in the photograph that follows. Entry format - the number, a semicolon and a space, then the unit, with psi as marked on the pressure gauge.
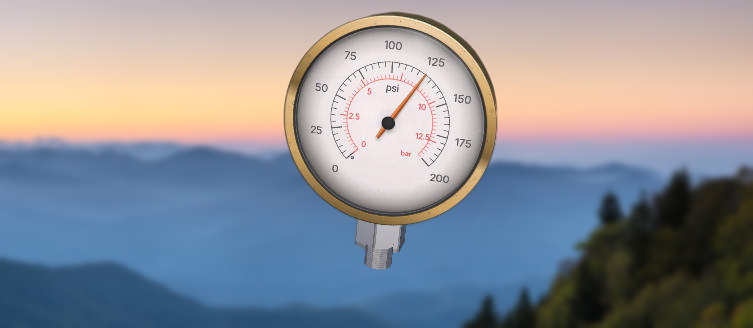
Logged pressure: 125; psi
